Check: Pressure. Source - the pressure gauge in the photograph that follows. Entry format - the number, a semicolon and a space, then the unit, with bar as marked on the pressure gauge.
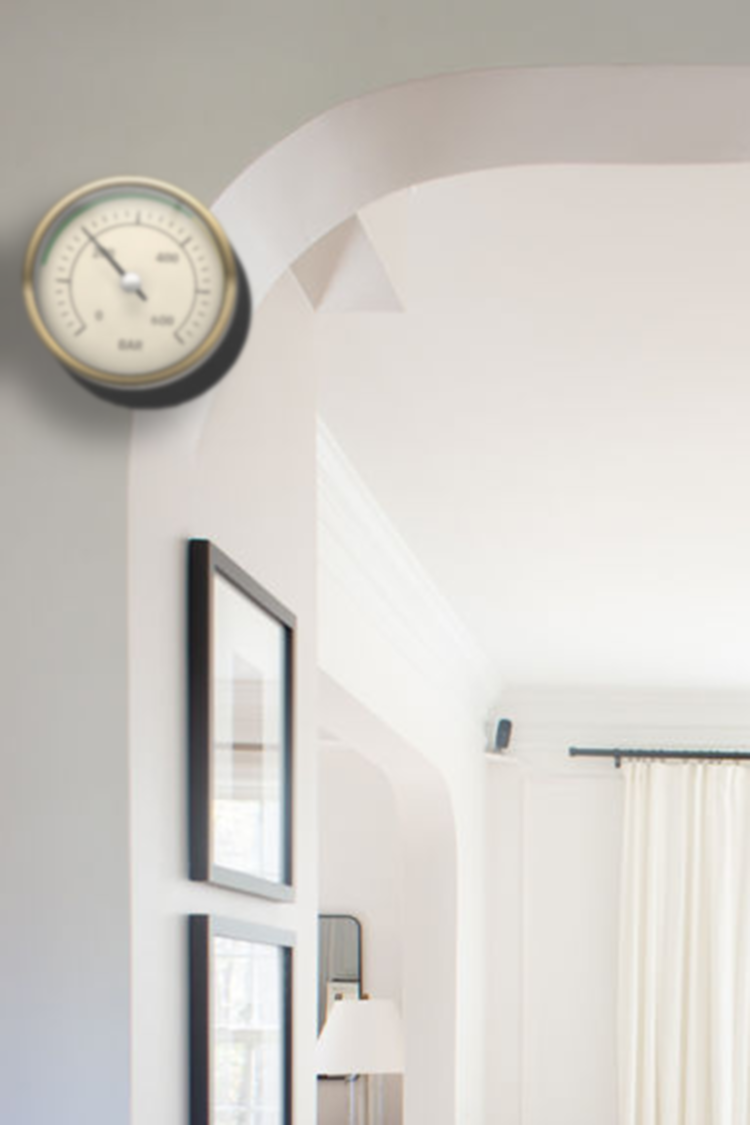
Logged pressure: 200; bar
